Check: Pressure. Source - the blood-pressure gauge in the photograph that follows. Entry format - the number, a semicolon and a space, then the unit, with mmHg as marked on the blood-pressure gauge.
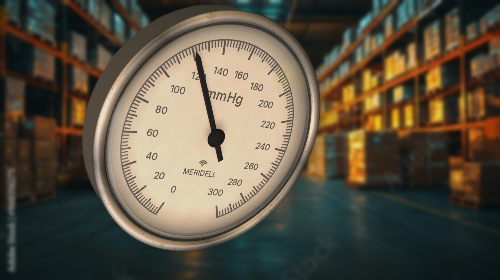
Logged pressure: 120; mmHg
